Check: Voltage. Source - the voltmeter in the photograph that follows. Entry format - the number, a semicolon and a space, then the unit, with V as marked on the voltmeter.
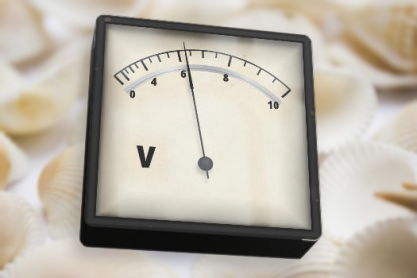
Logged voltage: 6.25; V
